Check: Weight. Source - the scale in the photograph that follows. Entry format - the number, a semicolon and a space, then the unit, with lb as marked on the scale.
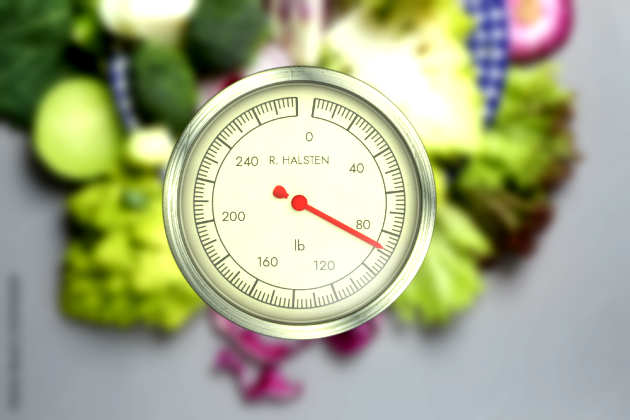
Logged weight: 88; lb
